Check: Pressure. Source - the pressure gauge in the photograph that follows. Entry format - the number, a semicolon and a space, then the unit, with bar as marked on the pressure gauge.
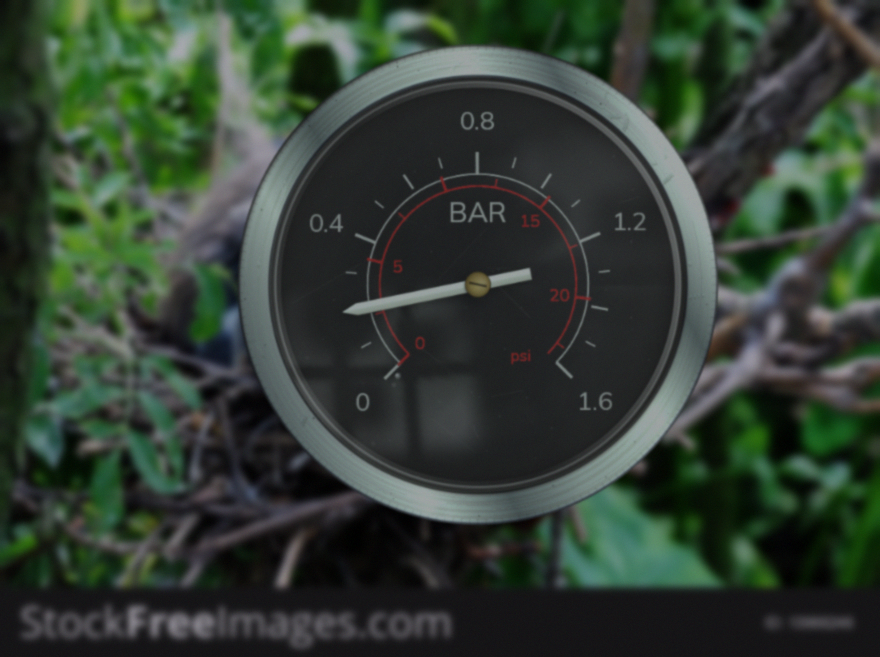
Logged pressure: 0.2; bar
